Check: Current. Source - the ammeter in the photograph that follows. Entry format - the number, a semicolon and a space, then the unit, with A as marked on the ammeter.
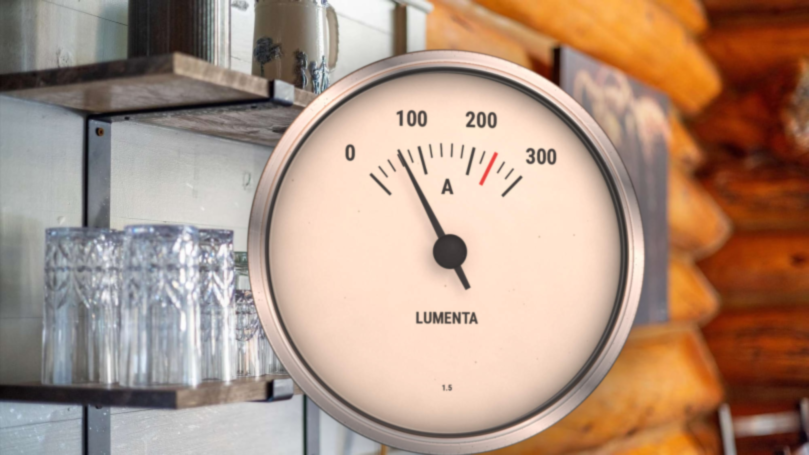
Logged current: 60; A
